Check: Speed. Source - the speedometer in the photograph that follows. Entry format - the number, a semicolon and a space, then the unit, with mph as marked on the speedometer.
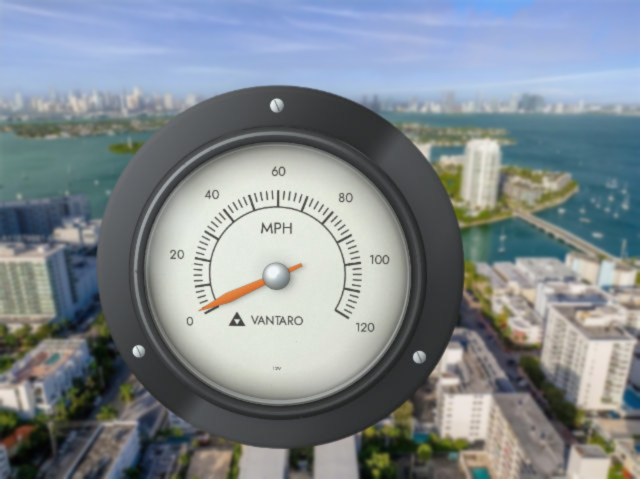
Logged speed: 2; mph
